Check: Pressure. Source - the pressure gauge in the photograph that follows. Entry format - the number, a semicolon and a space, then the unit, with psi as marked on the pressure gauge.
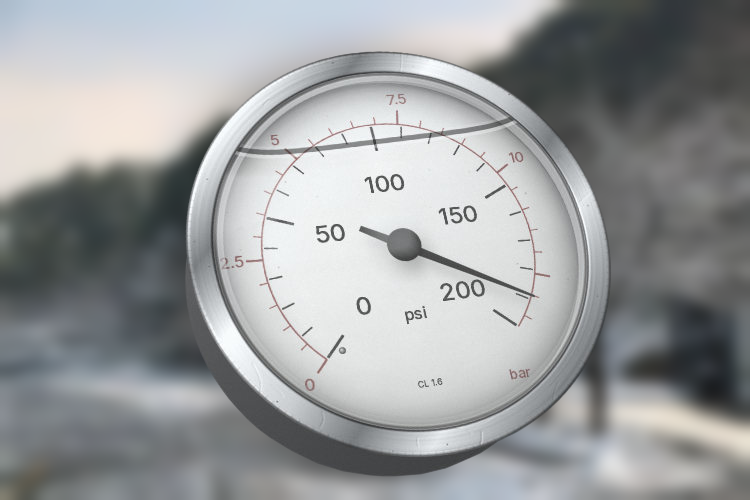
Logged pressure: 190; psi
